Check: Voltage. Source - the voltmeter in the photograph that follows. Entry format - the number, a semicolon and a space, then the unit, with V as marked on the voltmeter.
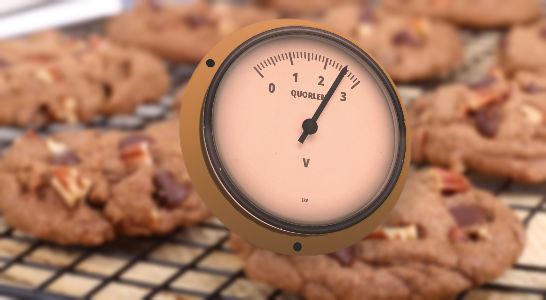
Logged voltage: 2.5; V
